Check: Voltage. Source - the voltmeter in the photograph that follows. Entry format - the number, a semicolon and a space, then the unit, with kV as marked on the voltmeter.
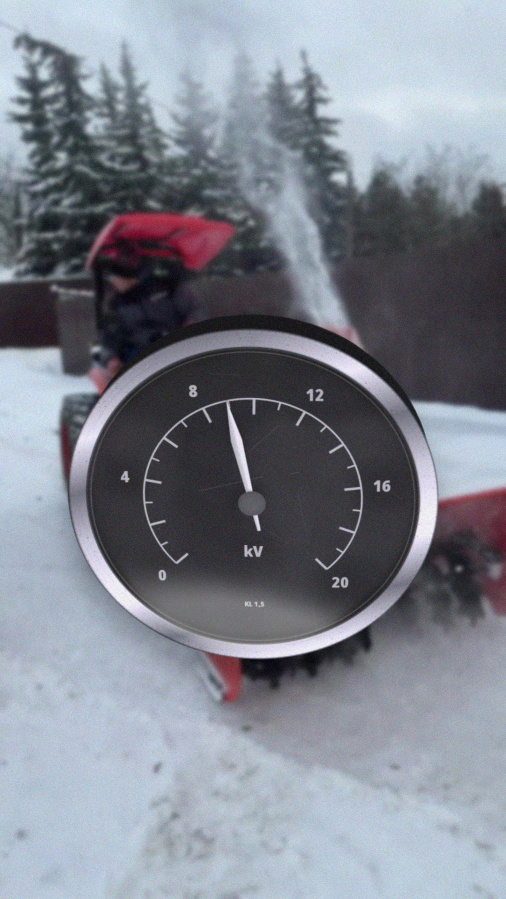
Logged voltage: 9; kV
